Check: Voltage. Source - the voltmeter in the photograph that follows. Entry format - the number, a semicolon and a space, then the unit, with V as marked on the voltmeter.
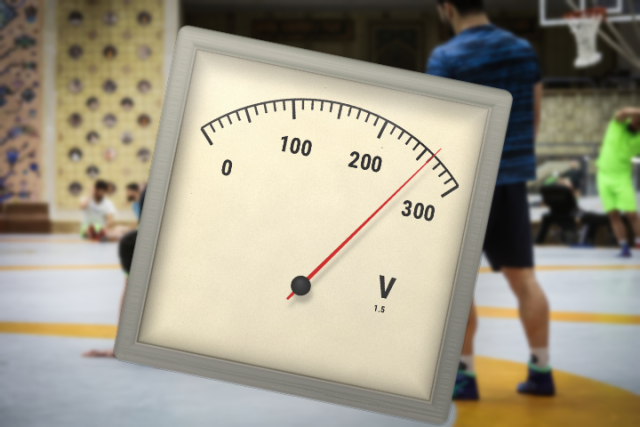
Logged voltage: 260; V
